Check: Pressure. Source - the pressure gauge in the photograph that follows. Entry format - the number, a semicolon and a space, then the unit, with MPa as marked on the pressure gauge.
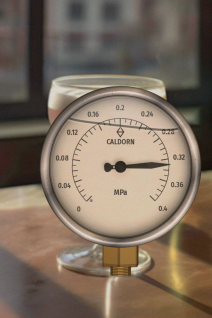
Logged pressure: 0.33; MPa
